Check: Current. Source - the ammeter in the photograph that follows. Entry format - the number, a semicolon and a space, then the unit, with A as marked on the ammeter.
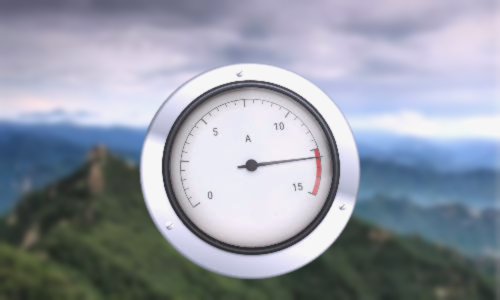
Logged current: 13; A
